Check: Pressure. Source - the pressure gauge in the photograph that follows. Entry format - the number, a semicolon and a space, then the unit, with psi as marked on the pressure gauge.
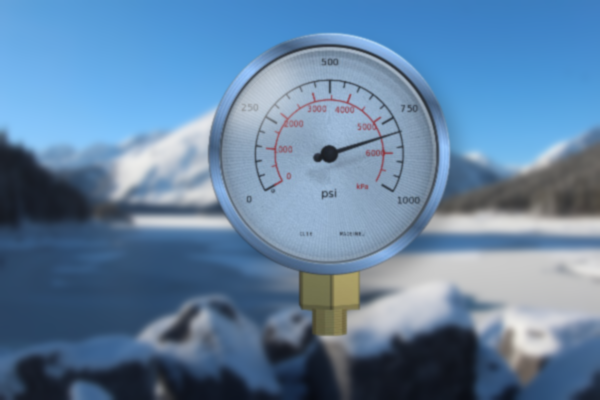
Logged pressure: 800; psi
